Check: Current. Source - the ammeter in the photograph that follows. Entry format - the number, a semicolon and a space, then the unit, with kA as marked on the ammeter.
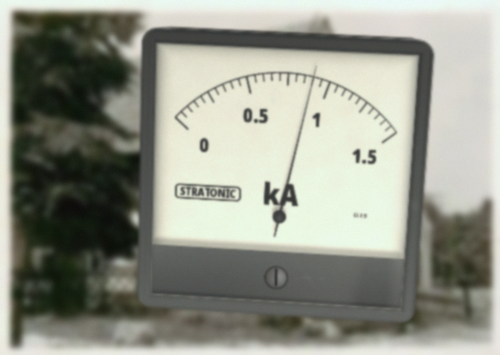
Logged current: 0.9; kA
